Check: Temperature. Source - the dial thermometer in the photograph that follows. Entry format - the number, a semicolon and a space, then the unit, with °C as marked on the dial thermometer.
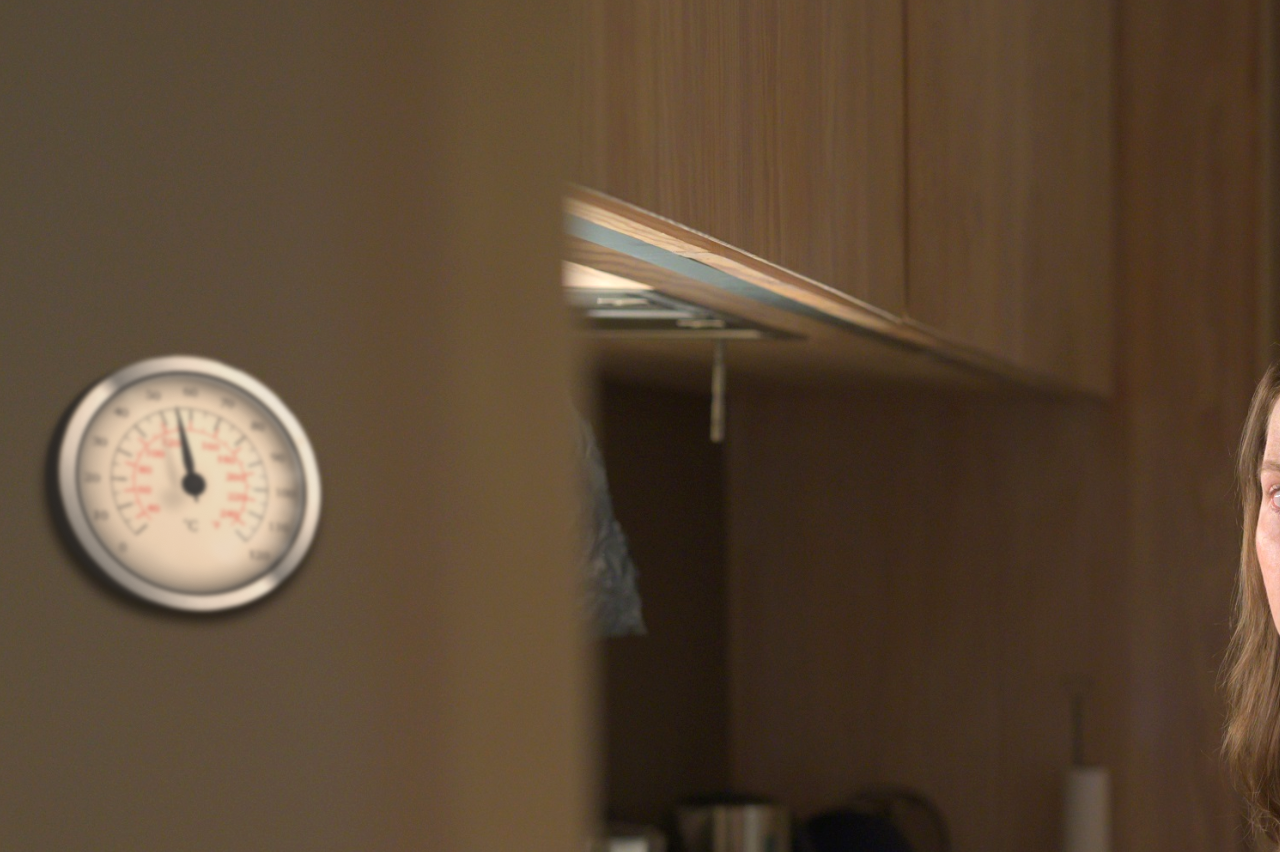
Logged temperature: 55; °C
